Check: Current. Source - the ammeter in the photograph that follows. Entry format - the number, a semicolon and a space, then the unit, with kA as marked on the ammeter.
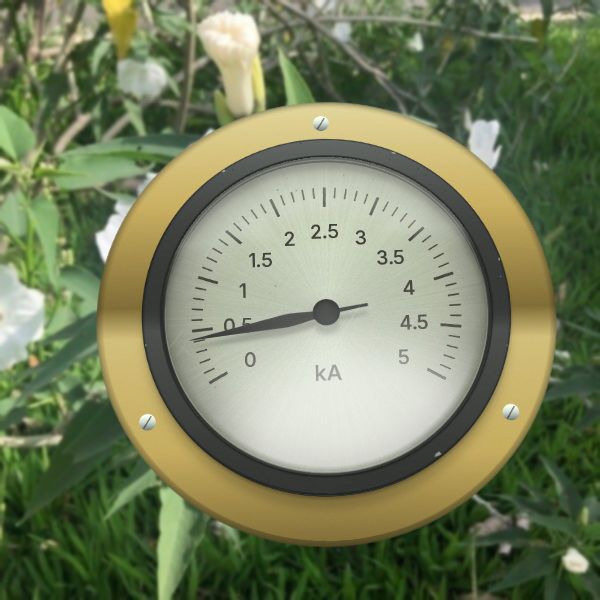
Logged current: 0.4; kA
